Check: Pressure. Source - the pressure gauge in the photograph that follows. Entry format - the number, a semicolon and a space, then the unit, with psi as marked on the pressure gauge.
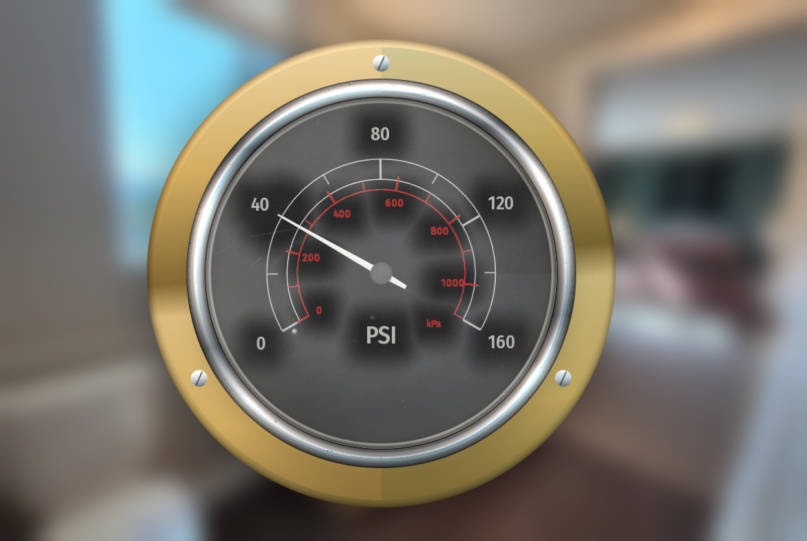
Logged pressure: 40; psi
